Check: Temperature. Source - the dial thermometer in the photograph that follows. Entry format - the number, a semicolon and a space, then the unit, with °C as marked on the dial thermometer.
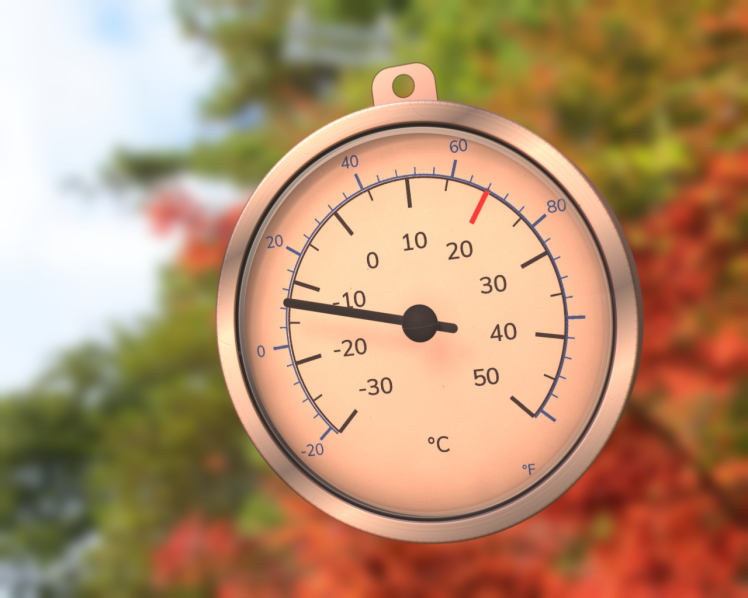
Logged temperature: -12.5; °C
